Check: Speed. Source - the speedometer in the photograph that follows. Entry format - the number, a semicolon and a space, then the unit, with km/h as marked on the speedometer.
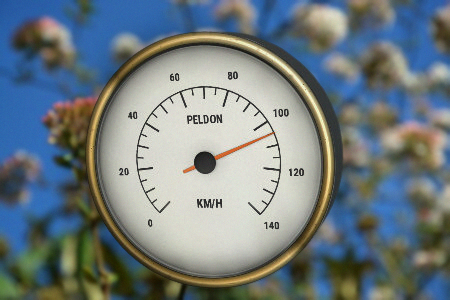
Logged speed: 105; km/h
